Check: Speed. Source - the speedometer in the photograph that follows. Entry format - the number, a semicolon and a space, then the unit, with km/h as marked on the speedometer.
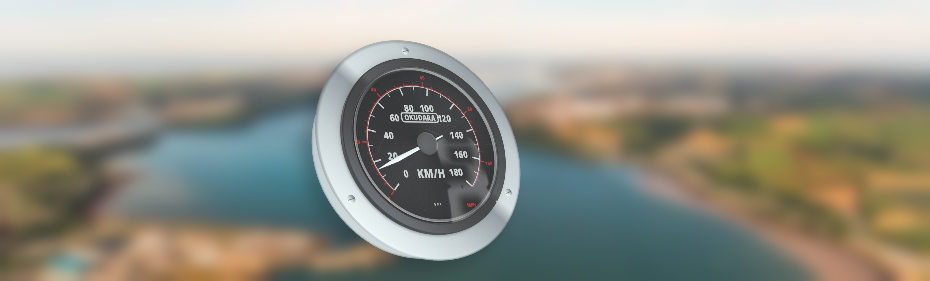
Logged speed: 15; km/h
